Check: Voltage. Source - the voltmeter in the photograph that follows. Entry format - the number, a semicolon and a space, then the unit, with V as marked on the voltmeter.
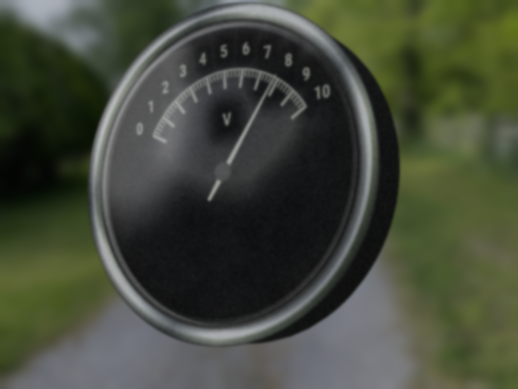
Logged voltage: 8; V
